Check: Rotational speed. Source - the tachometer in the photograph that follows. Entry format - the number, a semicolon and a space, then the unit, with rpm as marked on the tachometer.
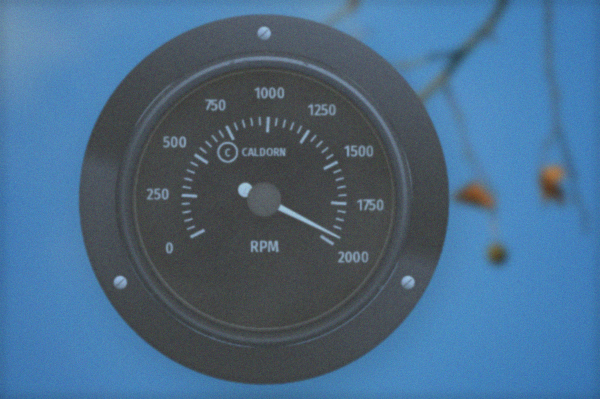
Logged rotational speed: 1950; rpm
